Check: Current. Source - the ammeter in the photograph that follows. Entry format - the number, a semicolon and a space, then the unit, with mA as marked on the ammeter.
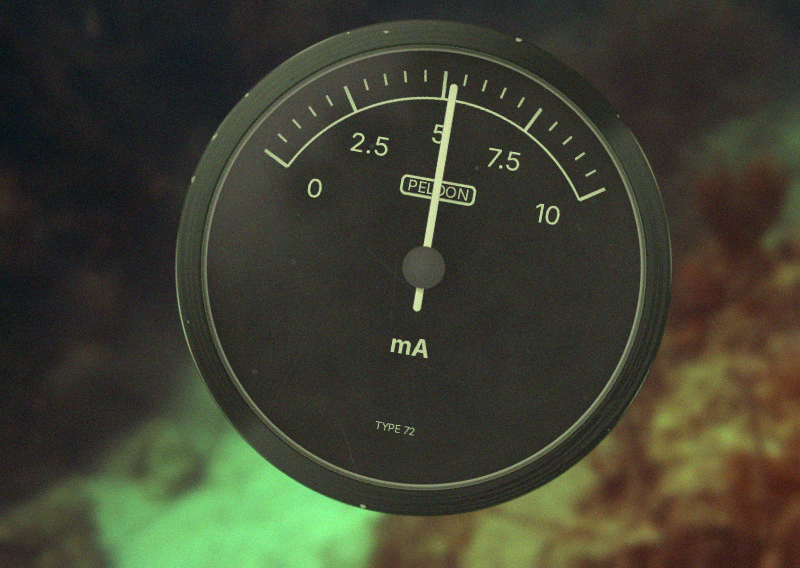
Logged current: 5.25; mA
